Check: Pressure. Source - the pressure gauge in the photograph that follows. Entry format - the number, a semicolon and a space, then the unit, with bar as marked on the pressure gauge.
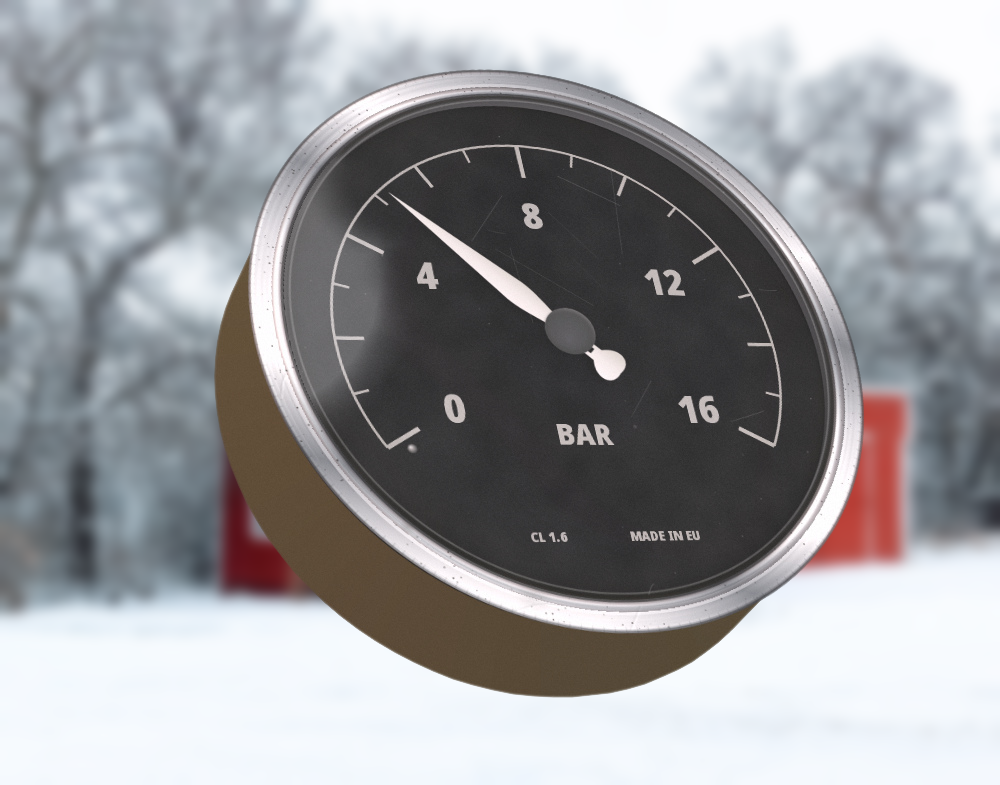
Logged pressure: 5; bar
